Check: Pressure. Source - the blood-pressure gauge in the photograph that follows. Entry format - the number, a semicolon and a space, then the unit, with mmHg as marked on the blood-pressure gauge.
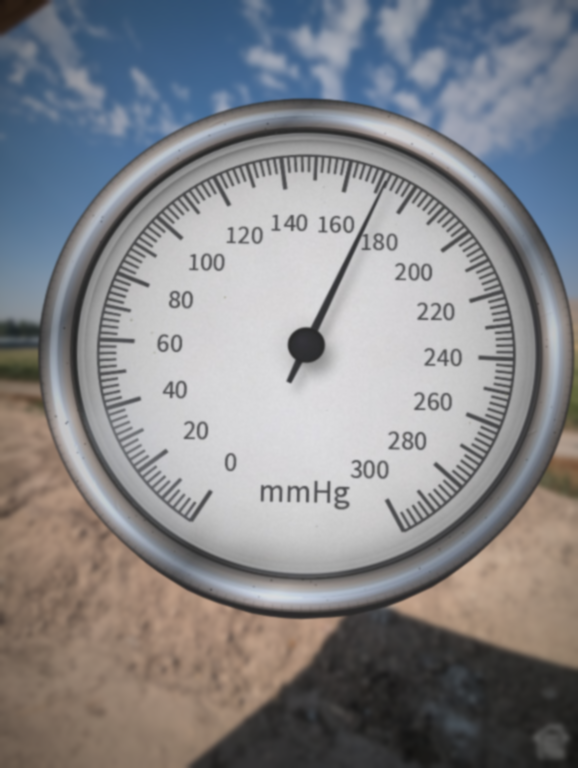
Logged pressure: 172; mmHg
